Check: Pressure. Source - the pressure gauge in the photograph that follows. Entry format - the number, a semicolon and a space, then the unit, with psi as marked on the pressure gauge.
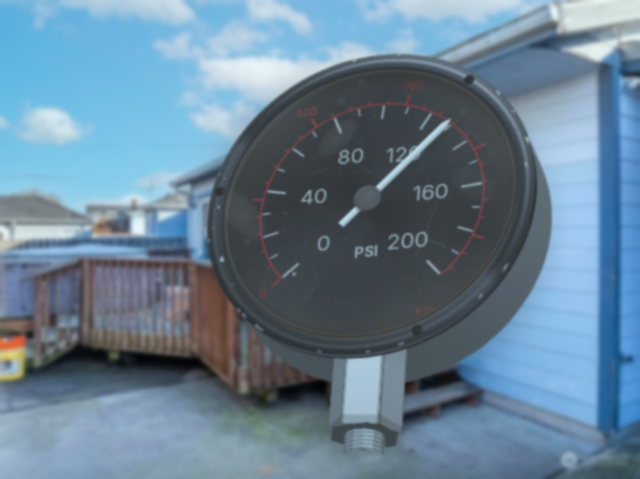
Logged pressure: 130; psi
